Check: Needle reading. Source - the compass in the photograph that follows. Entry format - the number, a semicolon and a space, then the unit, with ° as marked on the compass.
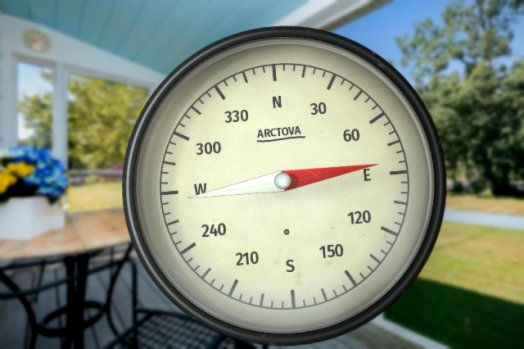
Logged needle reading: 85; °
